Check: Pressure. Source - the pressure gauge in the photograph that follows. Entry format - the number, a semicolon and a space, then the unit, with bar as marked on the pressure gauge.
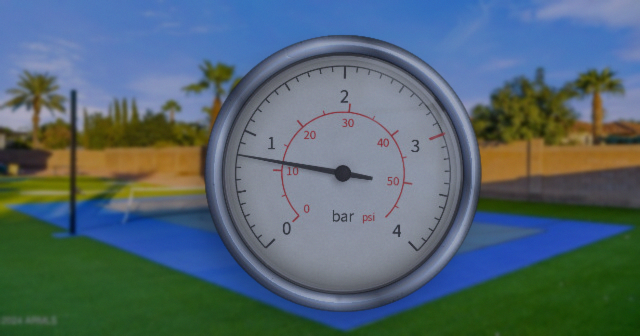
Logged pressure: 0.8; bar
